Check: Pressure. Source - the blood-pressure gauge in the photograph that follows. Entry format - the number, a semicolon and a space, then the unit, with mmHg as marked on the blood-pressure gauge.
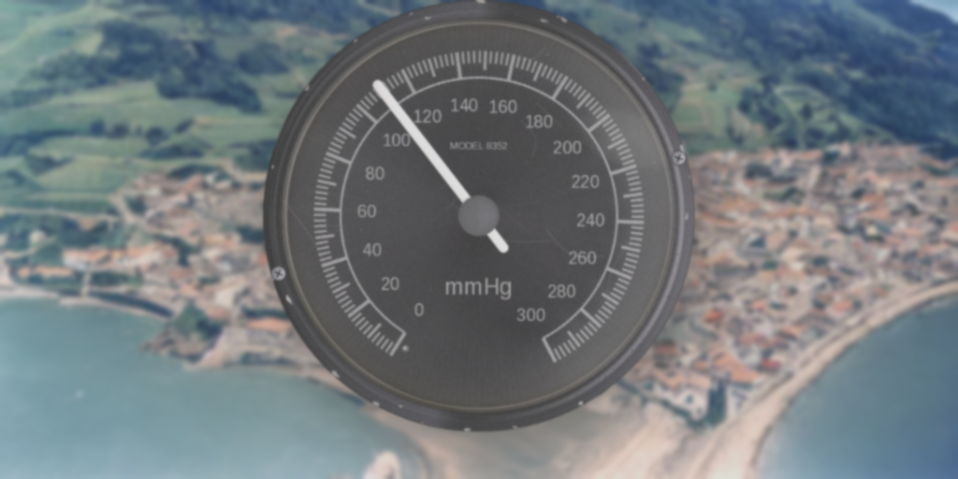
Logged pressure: 110; mmHg
